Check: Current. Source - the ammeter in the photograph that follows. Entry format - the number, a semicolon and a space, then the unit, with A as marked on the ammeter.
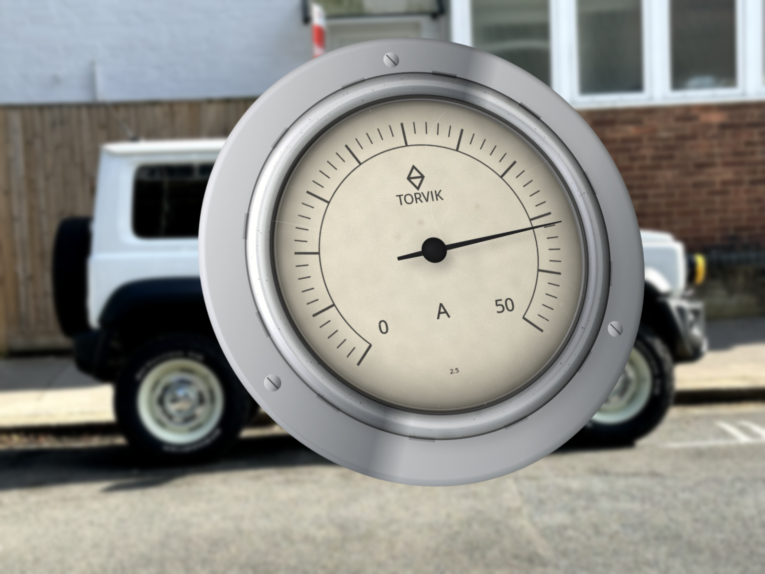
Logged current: 41; A
